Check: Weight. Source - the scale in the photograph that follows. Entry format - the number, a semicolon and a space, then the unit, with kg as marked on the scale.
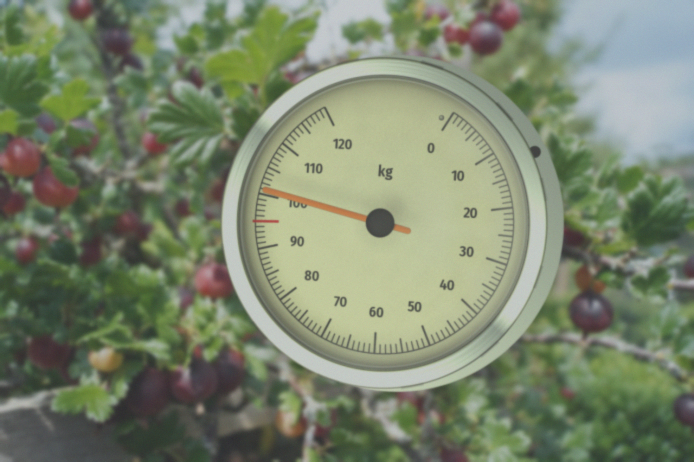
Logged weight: 101; kg
